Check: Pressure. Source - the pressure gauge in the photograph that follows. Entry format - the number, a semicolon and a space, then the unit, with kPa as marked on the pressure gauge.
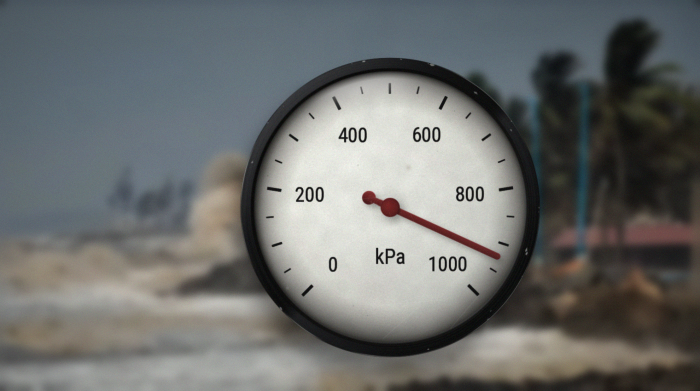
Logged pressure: 925; kPa
